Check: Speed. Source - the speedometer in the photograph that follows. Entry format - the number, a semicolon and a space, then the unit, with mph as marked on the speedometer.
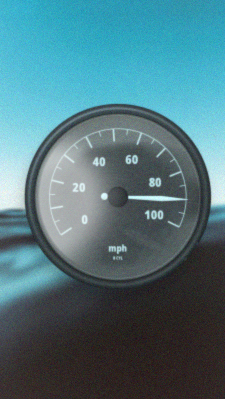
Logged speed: 90; mph
